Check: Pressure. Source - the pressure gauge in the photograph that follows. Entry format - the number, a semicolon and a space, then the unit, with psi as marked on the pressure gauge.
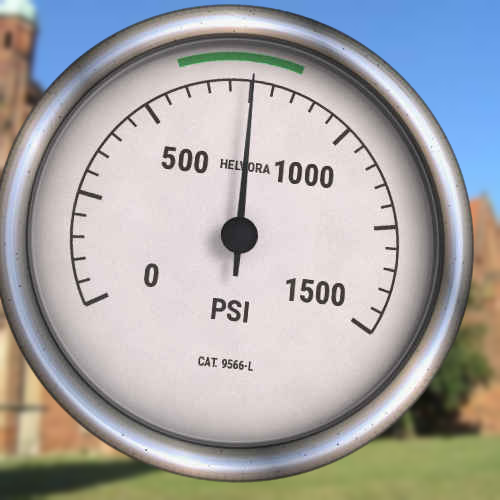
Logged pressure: 750; psi
